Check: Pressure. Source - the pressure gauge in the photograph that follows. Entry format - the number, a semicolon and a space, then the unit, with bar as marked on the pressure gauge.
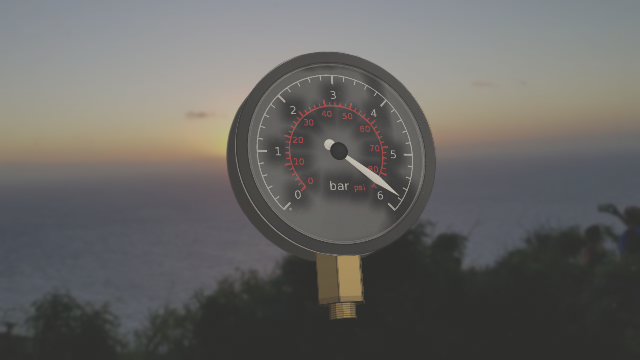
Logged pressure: 5.8; bar
